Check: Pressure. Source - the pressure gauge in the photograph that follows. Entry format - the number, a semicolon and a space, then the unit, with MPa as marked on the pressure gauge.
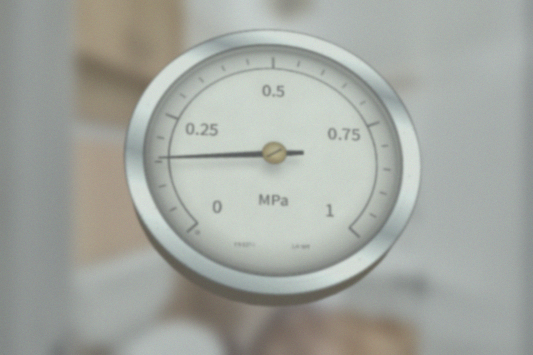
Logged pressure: 0.15; MPa
